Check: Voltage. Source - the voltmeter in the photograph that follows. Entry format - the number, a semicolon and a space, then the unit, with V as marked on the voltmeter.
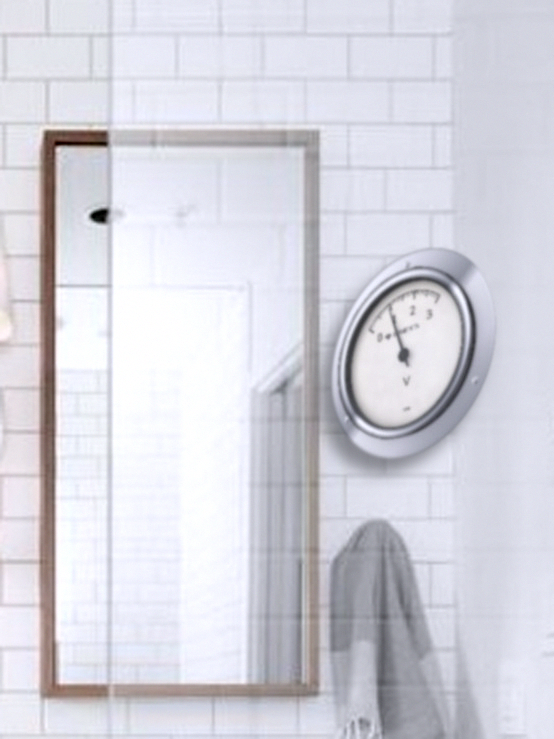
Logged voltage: 1; V
